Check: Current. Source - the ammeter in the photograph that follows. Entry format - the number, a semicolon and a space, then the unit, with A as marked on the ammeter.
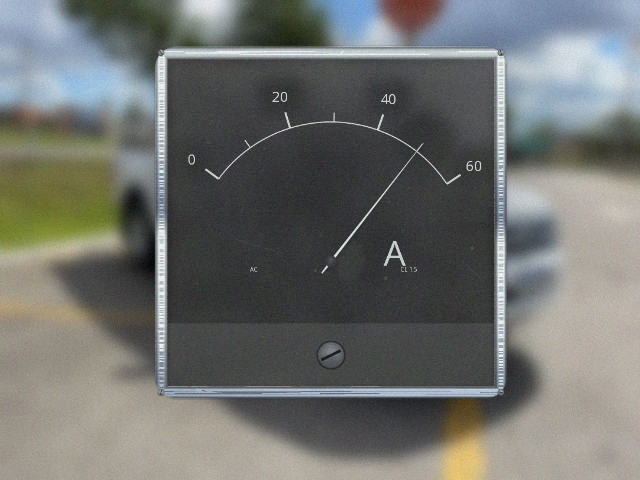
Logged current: 50; A
